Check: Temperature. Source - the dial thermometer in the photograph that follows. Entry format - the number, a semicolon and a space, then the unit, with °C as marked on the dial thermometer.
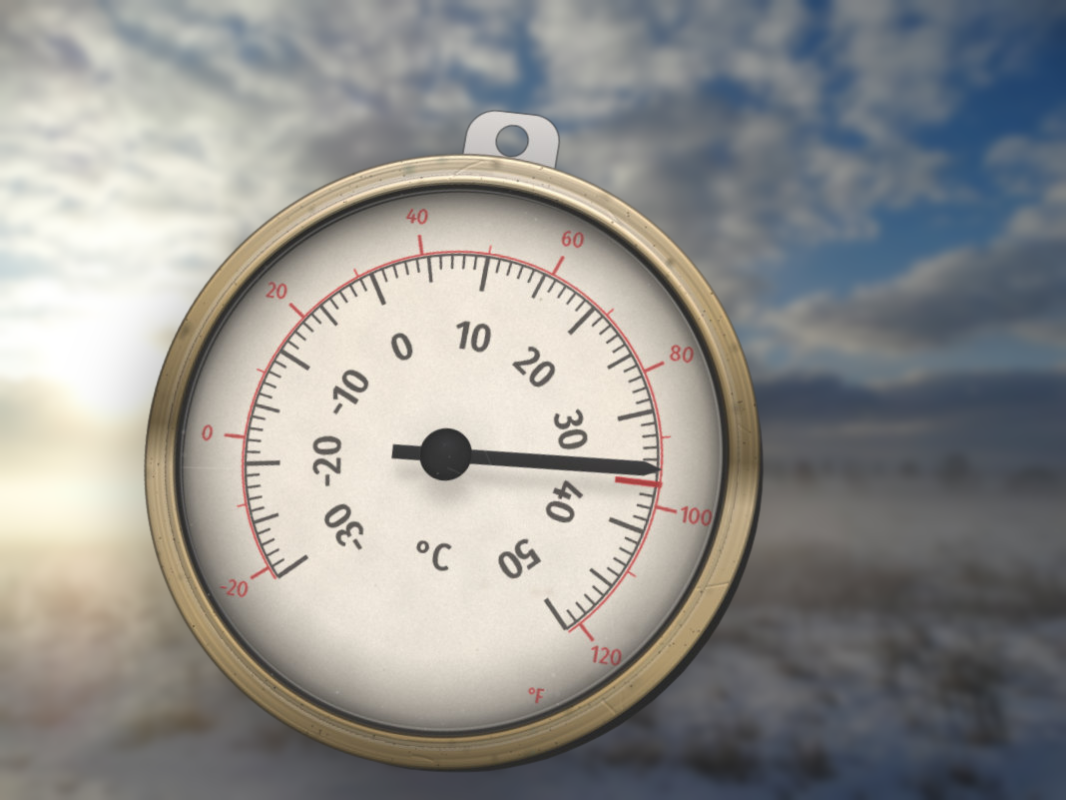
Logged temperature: 35; °C
